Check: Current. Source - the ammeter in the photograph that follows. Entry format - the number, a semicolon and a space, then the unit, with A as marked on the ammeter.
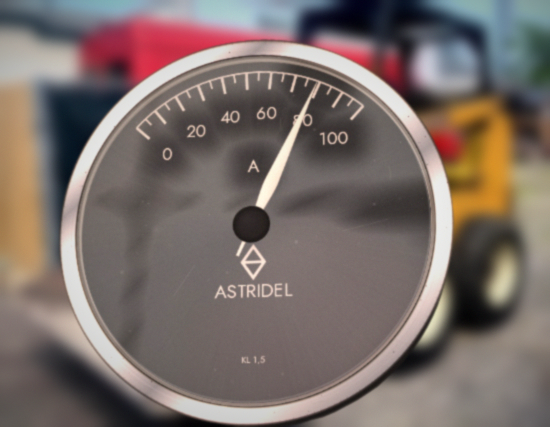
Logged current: 80; A
